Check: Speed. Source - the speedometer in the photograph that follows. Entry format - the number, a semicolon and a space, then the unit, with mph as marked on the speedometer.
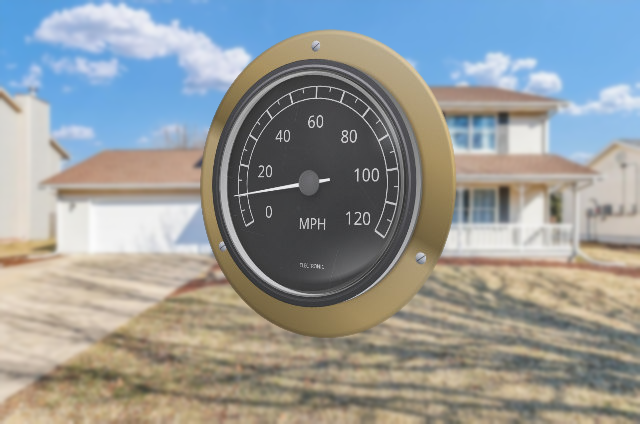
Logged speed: 10; mph
